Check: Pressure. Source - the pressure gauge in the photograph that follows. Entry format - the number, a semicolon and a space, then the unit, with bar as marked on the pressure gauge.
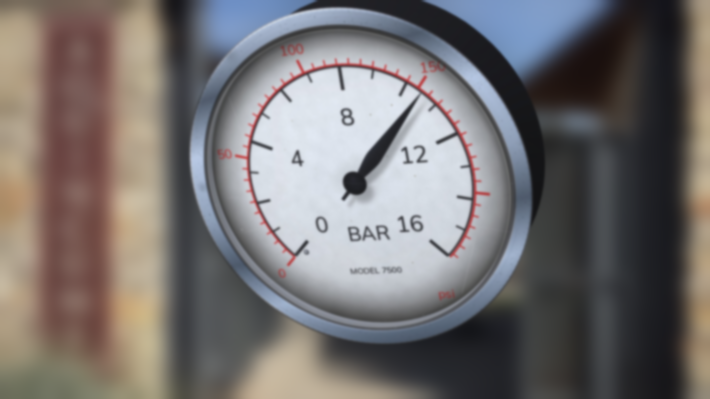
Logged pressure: 10.5; bar
